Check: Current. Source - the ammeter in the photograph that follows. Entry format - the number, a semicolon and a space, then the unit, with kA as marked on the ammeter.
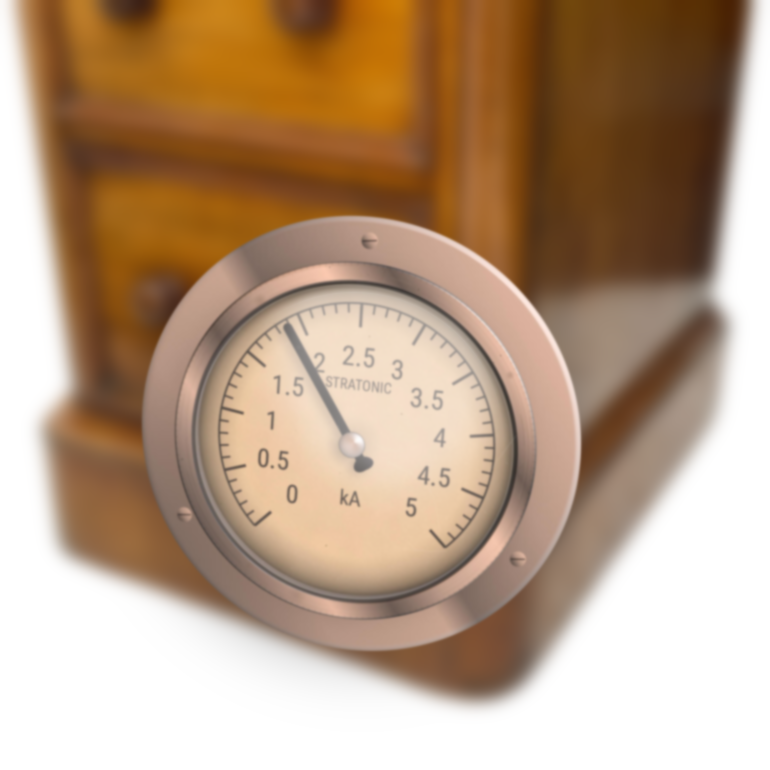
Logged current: 1.9; kA
